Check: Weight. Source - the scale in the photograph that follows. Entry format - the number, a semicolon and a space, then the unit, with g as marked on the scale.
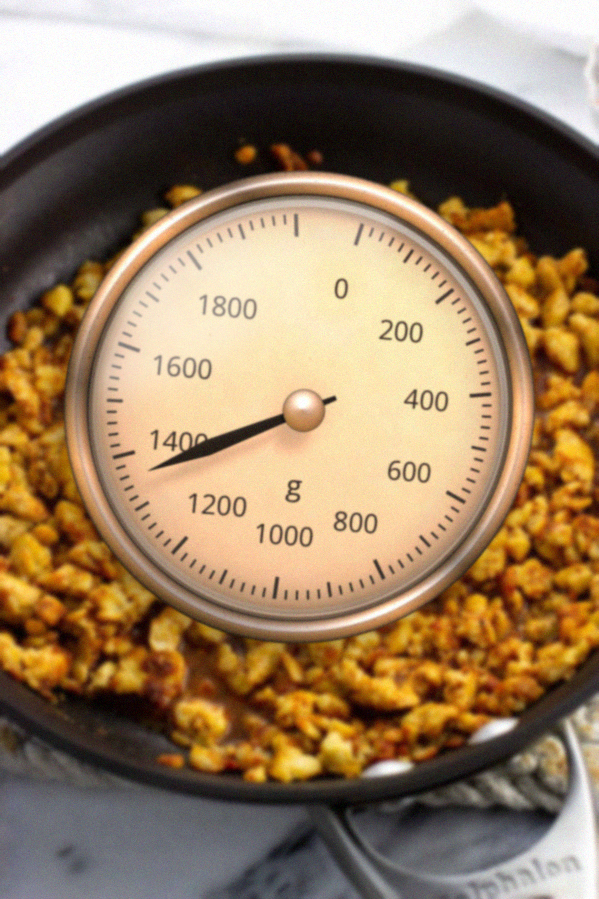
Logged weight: 1360; g
